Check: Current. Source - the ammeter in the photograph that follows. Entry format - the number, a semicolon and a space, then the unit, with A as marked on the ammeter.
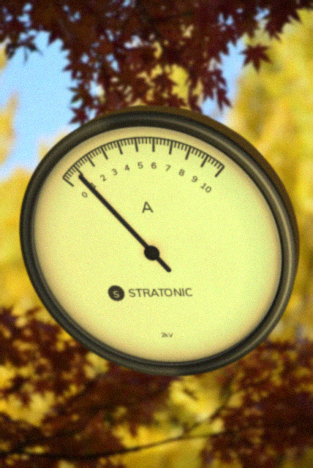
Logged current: 1; A
